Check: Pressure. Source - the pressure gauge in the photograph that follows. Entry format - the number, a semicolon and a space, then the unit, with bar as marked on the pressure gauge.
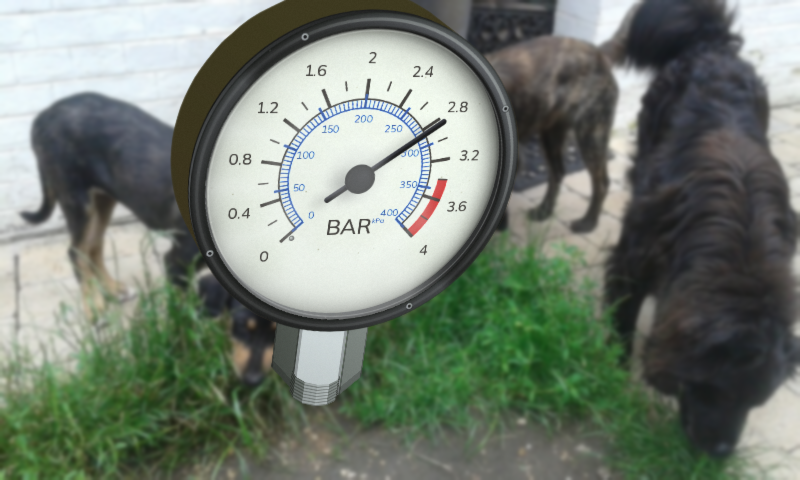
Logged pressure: 2.8; bar
